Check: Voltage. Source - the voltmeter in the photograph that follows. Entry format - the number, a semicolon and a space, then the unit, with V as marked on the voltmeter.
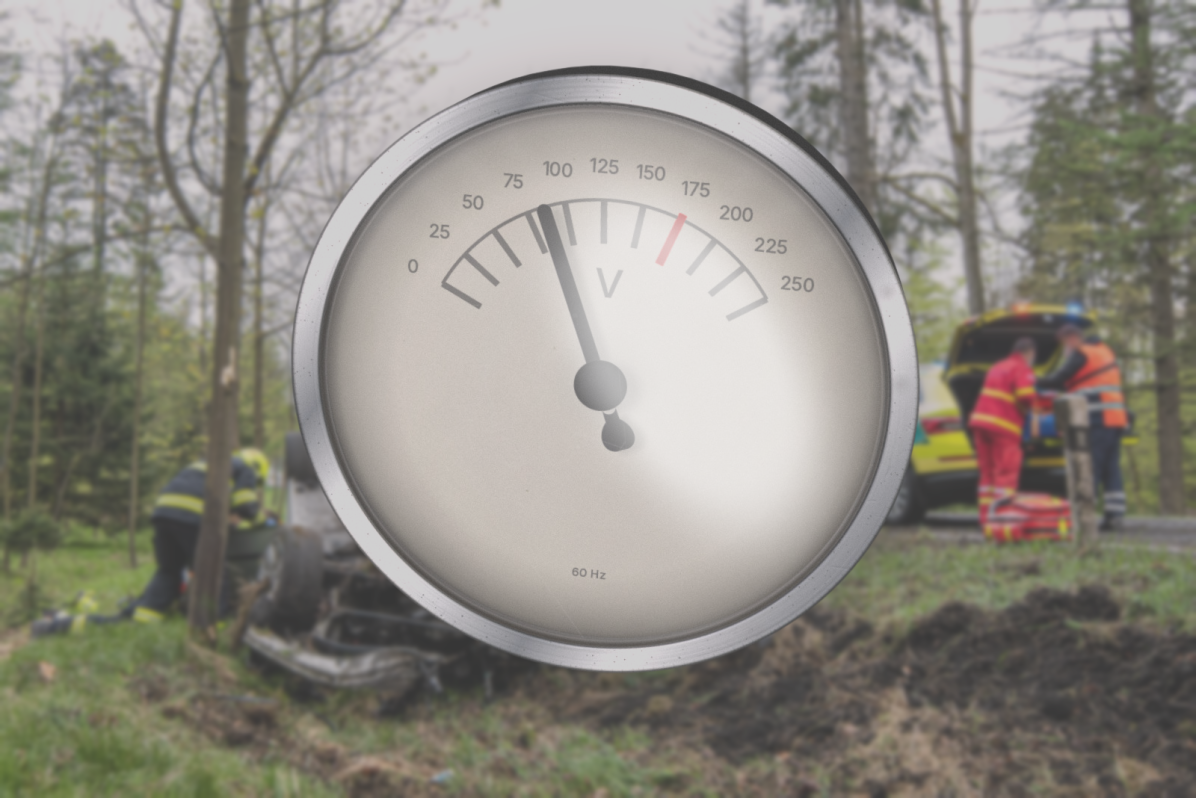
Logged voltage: 87.5; V
